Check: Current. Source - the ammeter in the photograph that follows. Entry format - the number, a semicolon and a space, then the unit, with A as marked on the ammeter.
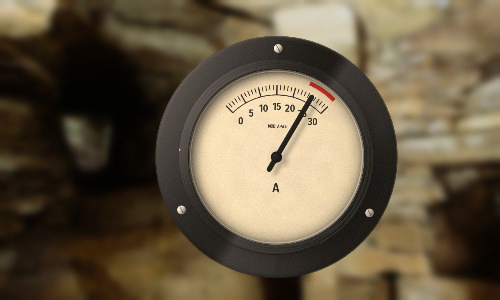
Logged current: 25; A
